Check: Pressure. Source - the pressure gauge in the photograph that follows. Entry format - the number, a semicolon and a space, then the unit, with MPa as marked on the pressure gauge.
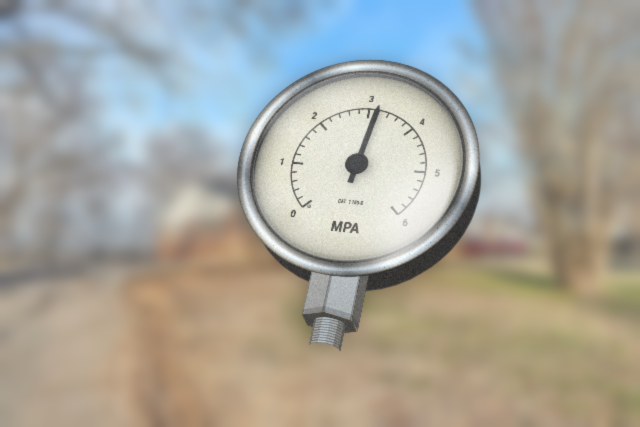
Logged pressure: 3.2; MPa
